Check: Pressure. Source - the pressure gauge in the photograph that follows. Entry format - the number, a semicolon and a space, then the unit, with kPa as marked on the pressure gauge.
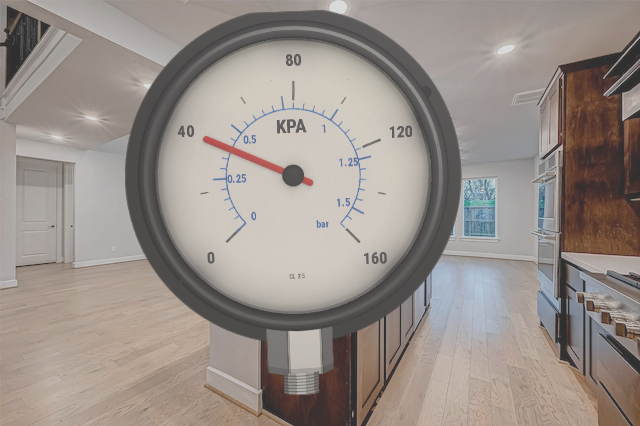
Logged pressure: 40; kPa
